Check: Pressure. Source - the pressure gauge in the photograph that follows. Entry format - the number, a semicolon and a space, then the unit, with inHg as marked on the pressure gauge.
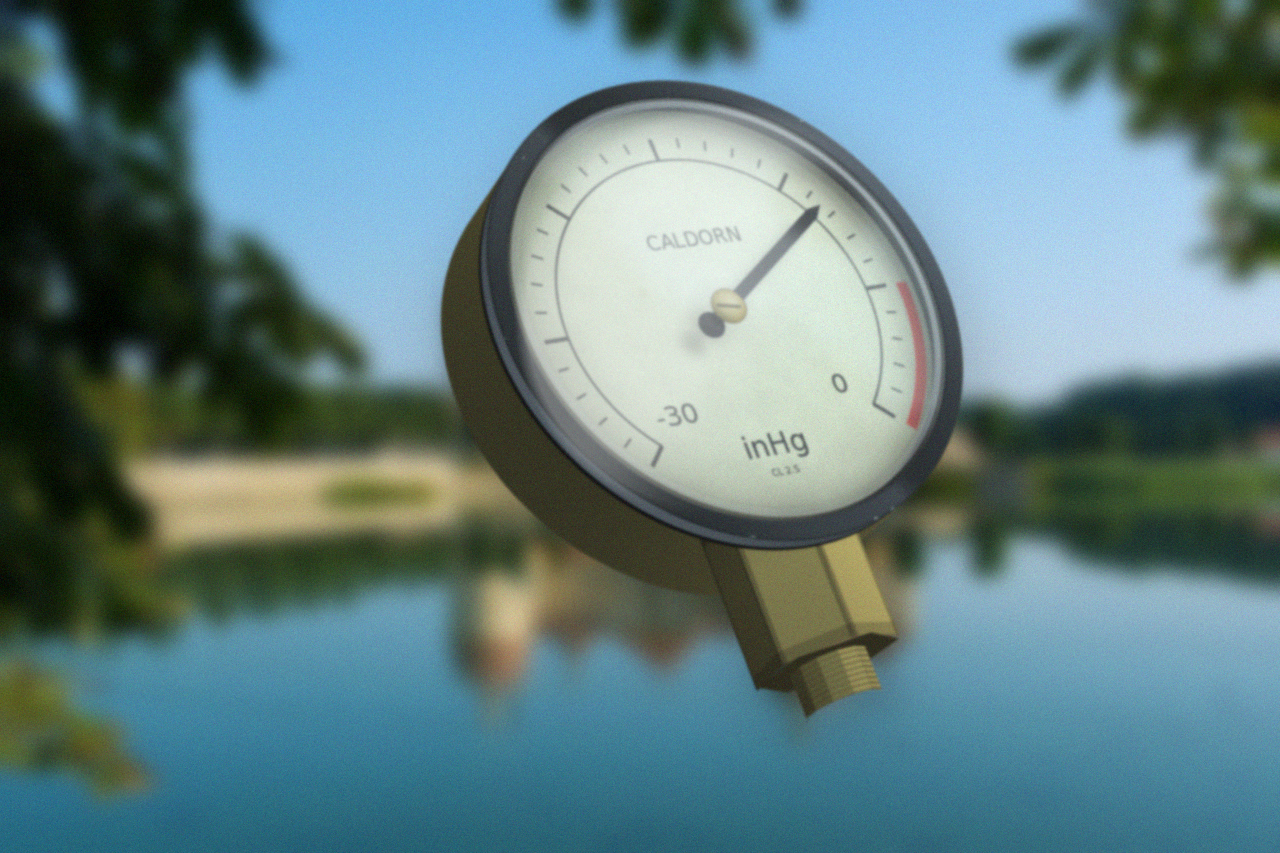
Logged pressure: -8.5; inHg
